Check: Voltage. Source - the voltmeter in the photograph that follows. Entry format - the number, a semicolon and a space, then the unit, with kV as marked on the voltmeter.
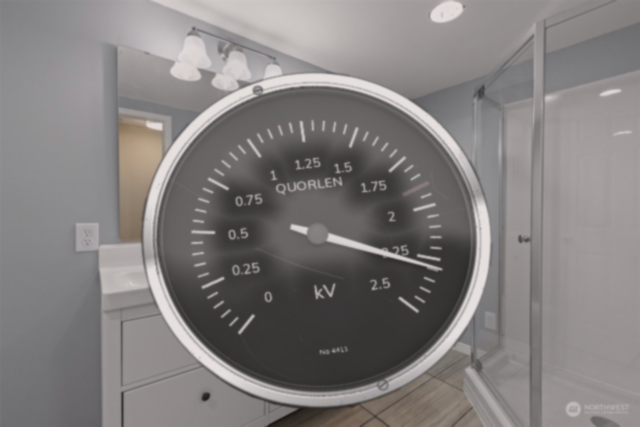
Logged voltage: 2.3; kV
